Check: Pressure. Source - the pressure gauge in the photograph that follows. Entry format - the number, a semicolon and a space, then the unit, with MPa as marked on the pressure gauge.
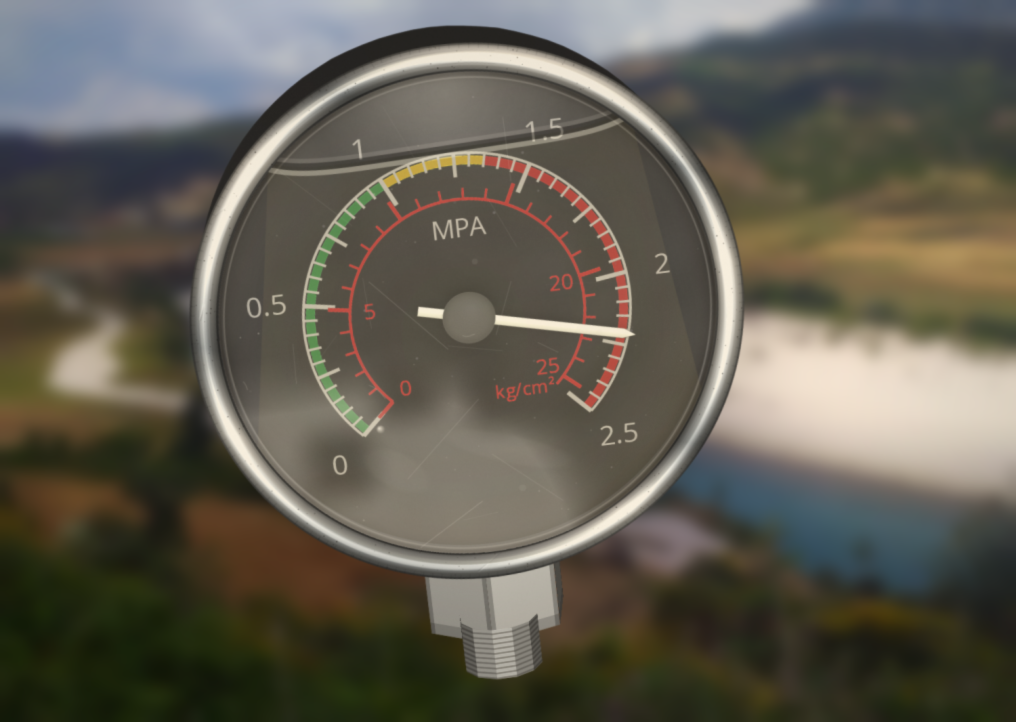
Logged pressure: 2.2; MPa
